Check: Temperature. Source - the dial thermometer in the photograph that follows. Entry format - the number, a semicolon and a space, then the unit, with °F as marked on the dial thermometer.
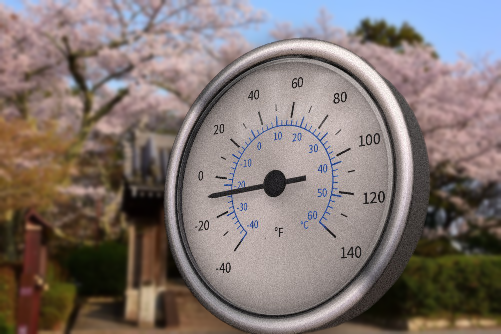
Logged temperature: -10; °F
